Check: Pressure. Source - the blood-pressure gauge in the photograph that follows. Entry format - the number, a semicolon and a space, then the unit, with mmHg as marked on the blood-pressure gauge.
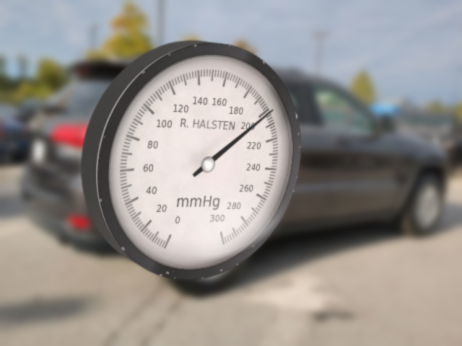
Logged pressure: 200; mmHg
